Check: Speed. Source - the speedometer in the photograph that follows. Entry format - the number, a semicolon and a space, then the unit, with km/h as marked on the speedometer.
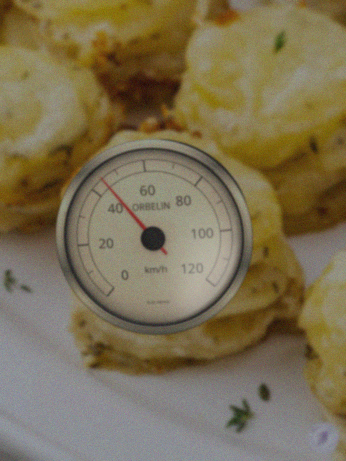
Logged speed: 45; km/h
